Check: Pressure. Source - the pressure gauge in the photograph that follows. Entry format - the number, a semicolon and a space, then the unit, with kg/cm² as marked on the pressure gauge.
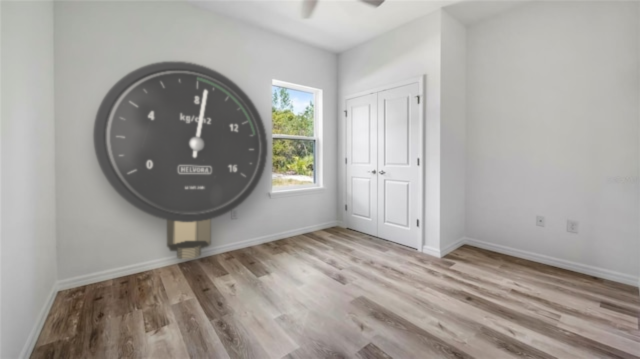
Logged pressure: 8.5; kg/cm²
